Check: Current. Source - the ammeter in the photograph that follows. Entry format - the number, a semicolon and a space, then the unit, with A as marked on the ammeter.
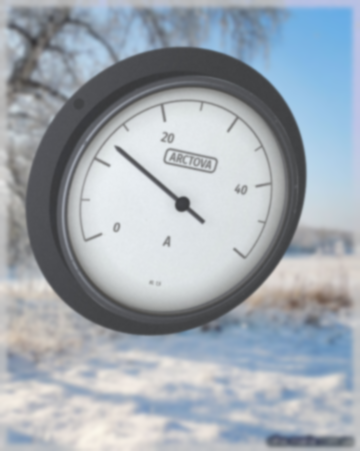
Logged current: 12.5; A
